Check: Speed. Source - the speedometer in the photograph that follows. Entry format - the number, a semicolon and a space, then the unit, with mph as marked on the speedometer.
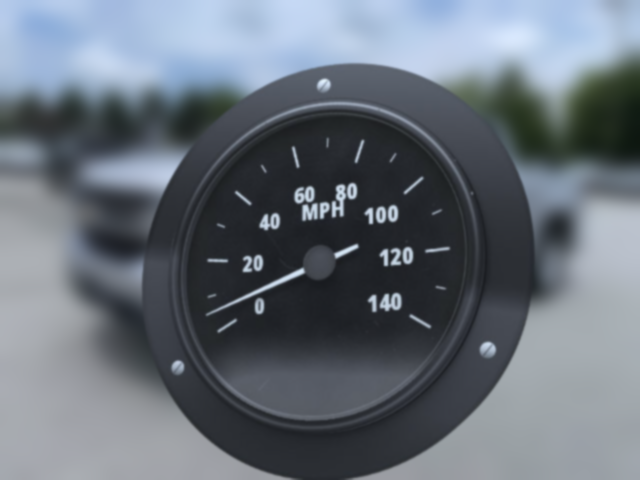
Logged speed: 5; mph
